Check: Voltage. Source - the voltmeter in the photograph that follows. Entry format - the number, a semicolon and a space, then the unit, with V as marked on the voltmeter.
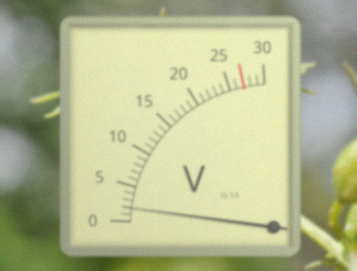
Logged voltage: 2; V
